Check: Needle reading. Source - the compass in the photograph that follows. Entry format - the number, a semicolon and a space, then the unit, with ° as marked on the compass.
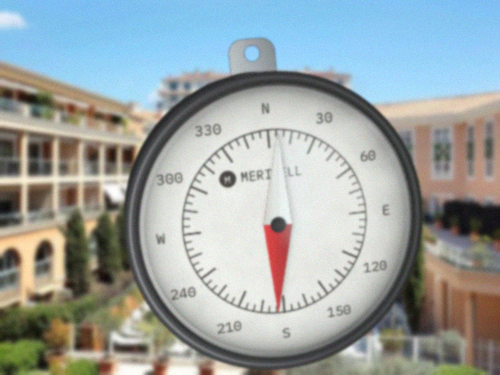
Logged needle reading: 185; °
